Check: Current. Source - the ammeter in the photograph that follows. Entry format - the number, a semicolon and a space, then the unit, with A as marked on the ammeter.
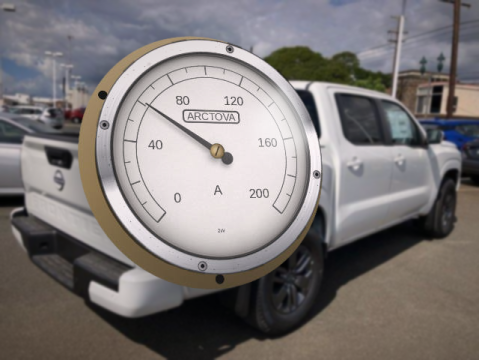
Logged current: 60; A
